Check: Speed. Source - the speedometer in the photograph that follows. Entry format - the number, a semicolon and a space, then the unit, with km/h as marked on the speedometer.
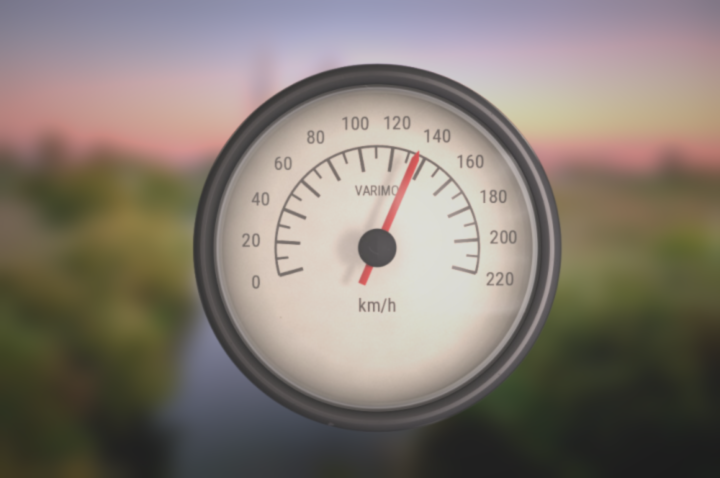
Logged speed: 135; km/h
